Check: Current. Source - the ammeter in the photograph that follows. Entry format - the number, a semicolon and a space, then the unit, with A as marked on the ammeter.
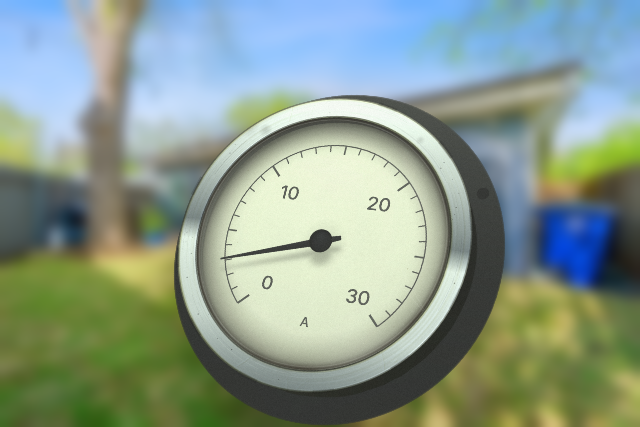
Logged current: 3; A
